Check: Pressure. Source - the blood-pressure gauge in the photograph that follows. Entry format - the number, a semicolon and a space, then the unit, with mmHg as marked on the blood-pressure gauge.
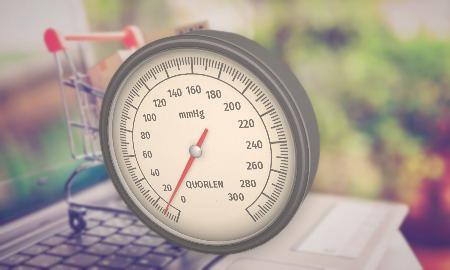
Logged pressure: 10; mmHg
